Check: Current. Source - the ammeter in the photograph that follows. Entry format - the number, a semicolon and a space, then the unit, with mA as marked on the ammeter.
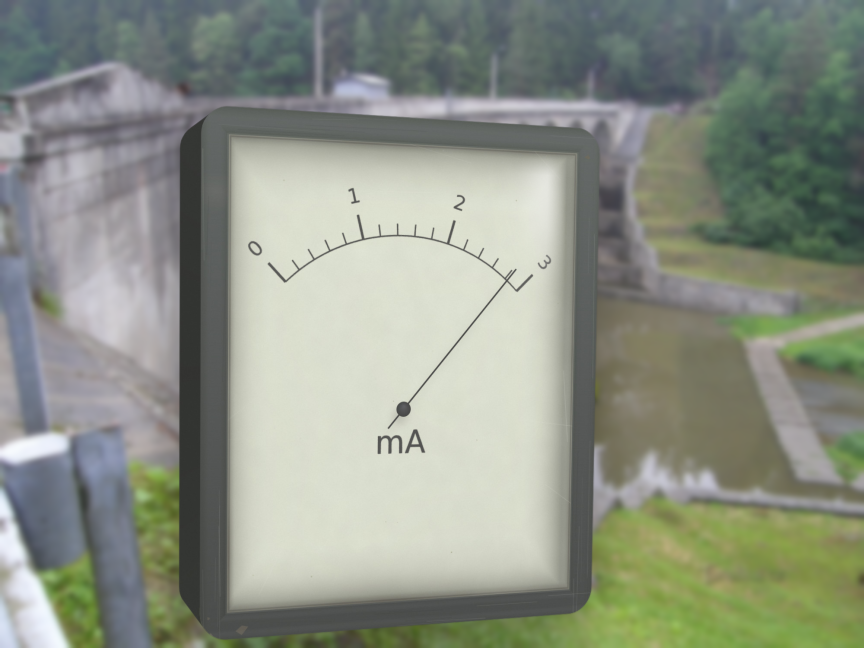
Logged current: 2.8; mA
